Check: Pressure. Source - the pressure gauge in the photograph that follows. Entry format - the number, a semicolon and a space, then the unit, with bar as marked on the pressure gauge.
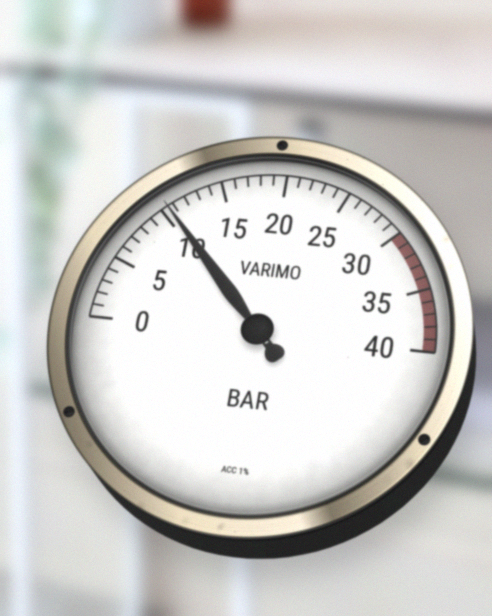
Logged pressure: 10.5; bar
